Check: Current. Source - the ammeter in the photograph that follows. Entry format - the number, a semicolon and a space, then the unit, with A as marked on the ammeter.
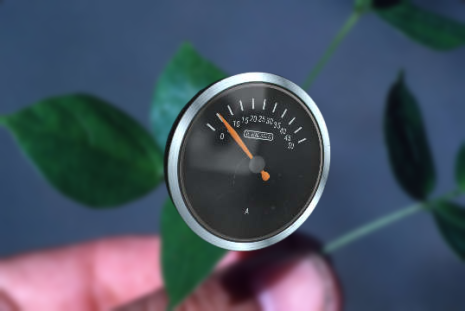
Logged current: 5; A
